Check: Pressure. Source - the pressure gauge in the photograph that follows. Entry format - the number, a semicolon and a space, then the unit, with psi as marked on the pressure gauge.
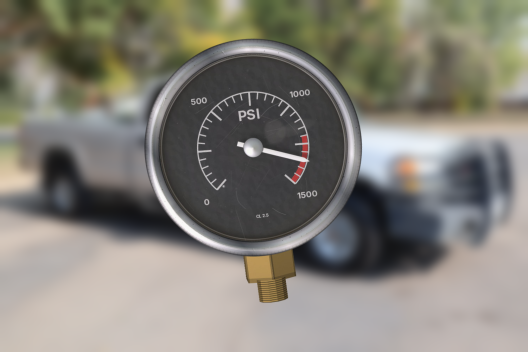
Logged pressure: 1350; psi
